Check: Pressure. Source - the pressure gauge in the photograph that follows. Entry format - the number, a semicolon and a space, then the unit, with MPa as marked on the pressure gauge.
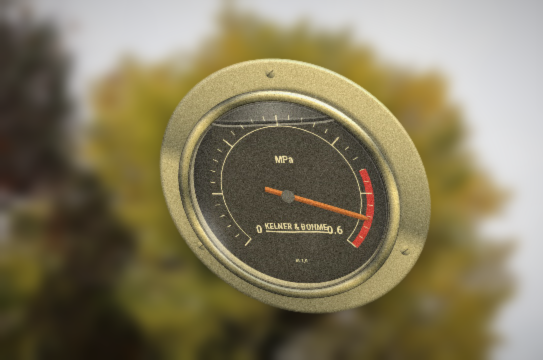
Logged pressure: 0.54; MPa
